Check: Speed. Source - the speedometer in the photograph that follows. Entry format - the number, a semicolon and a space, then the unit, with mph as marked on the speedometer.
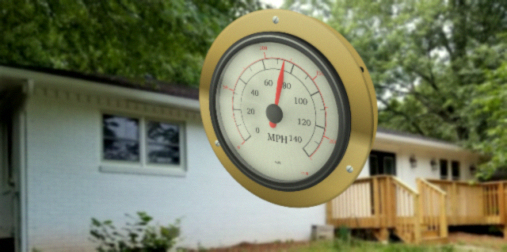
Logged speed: 75; mph
